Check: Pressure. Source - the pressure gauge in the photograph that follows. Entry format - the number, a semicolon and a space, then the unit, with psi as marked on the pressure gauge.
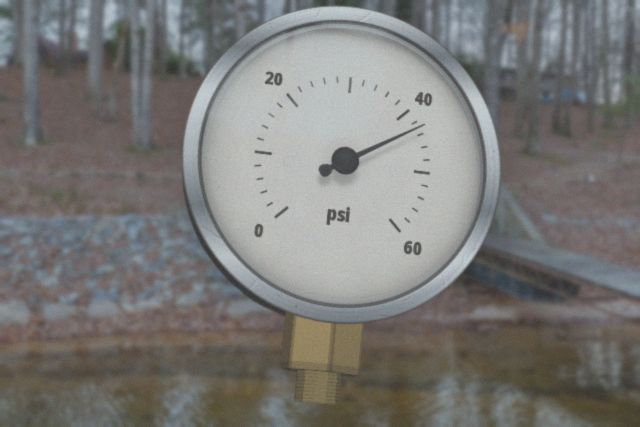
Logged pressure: 43; psi
